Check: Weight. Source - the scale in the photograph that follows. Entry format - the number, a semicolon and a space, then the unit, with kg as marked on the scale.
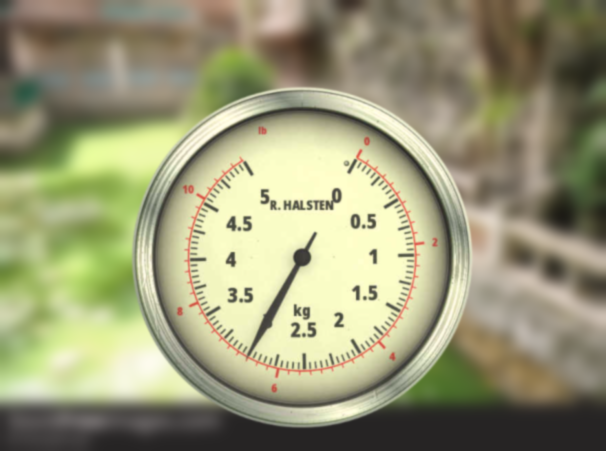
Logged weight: 3; kg
